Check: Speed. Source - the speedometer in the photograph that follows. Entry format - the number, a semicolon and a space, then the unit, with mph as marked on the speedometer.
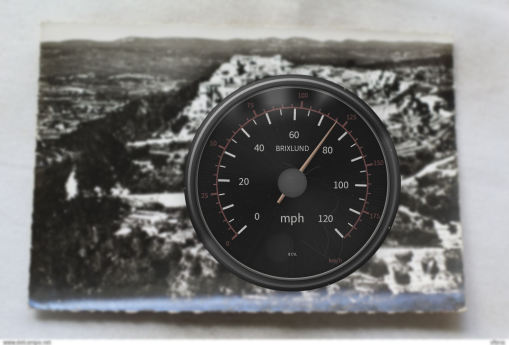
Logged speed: 75; mph
